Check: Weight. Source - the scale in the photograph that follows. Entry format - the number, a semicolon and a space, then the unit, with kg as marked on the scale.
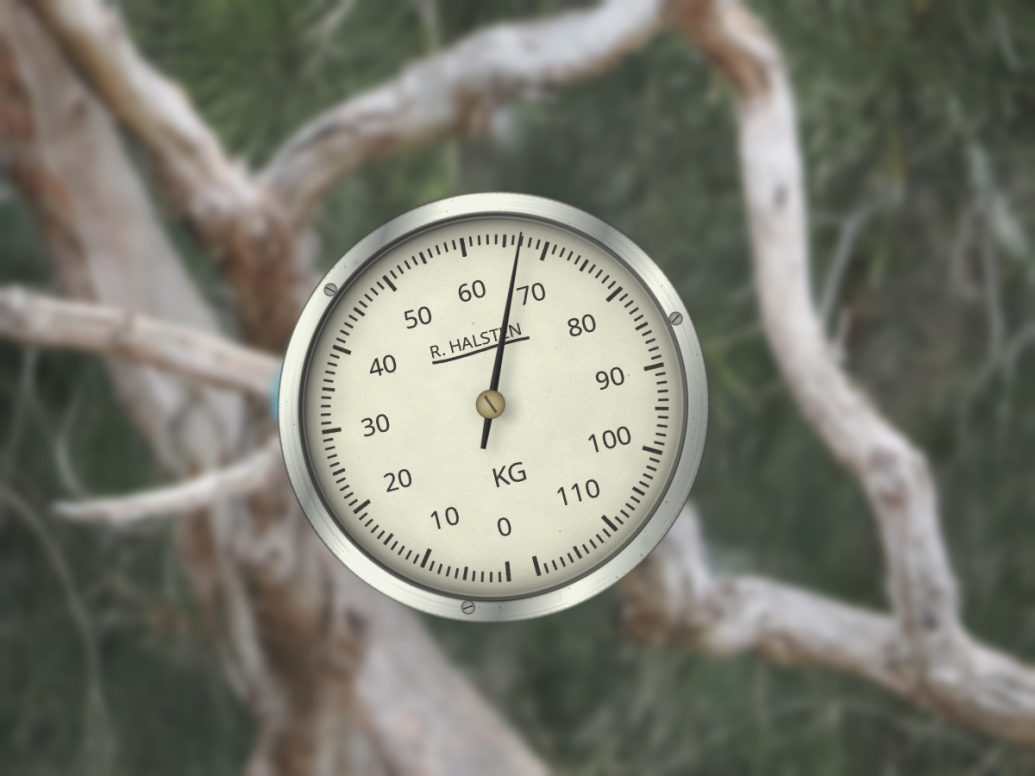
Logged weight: 67; kg
